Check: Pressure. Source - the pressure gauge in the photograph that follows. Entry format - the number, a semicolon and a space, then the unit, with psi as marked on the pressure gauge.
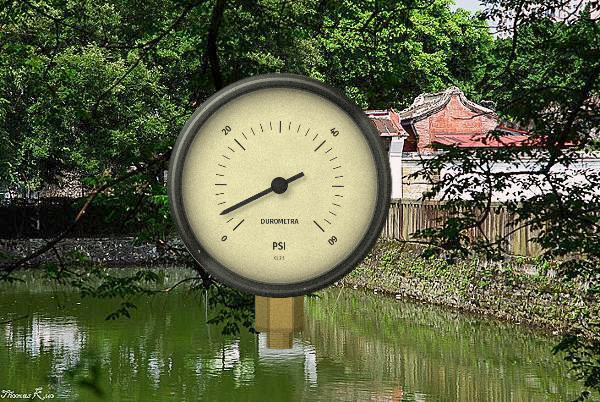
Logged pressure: 4; psi
